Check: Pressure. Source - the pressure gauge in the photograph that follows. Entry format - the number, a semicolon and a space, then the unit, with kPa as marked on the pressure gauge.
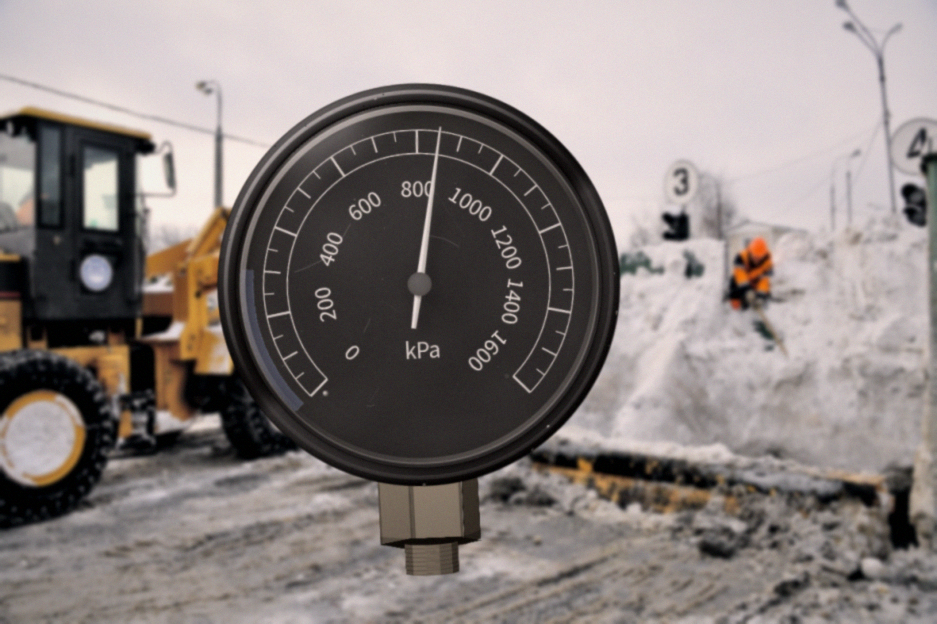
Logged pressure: 850; kPa
